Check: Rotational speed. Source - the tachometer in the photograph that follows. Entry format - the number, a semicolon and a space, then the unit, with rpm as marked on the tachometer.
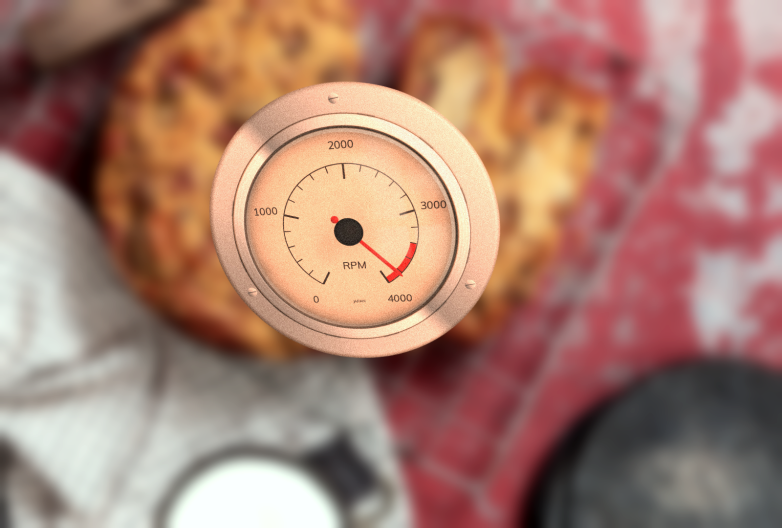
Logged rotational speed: 3800; rpm
